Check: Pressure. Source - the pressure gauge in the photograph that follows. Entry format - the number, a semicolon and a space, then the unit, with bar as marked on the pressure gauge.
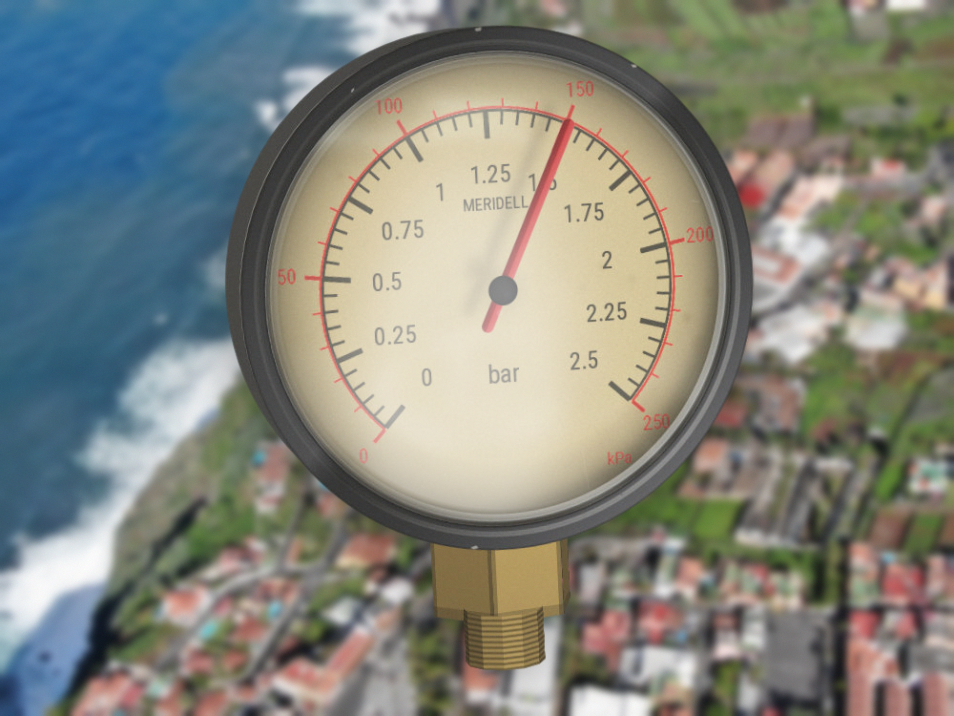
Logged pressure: 1.5; bar
